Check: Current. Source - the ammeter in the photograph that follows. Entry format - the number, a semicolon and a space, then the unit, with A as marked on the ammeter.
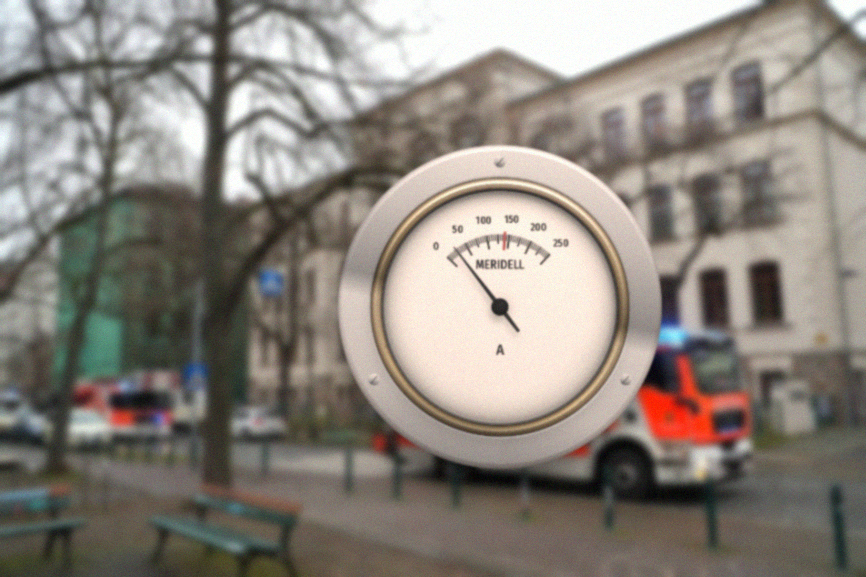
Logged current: 25; A
